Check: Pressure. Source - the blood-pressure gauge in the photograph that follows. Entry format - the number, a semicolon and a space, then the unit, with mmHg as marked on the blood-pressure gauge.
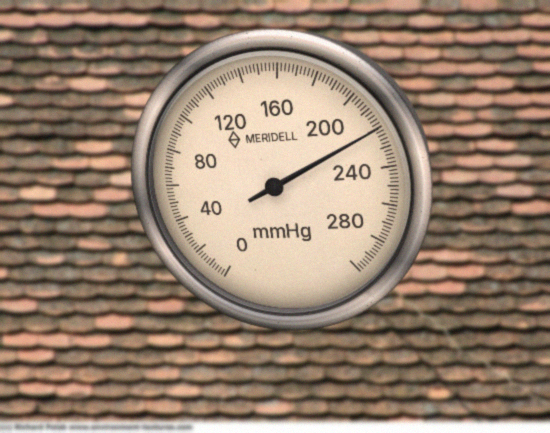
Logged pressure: 220; mmHg
